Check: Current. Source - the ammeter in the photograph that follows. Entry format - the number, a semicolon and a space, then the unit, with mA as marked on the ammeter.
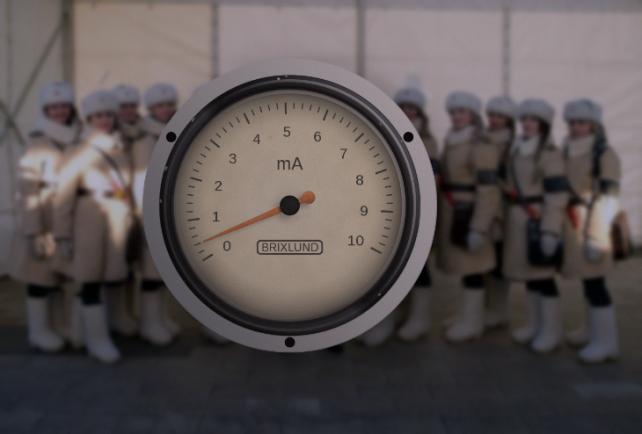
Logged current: 0.4; mA
